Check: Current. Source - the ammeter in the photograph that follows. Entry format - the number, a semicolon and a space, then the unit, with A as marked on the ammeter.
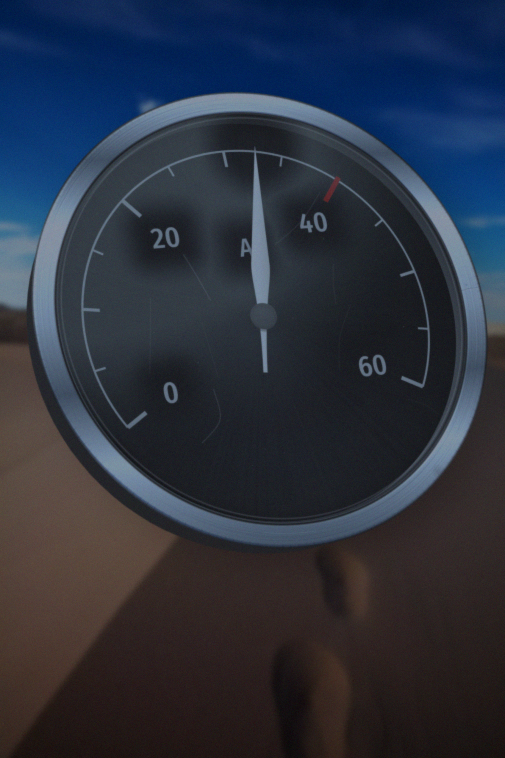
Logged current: 32.5; A
